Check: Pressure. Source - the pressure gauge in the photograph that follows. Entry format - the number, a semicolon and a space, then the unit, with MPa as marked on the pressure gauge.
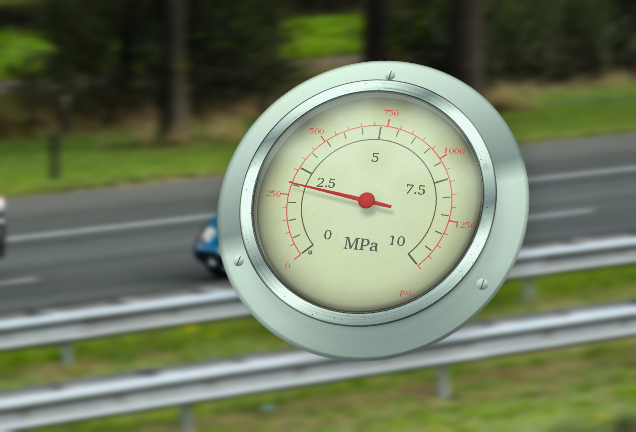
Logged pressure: 2; MPa
